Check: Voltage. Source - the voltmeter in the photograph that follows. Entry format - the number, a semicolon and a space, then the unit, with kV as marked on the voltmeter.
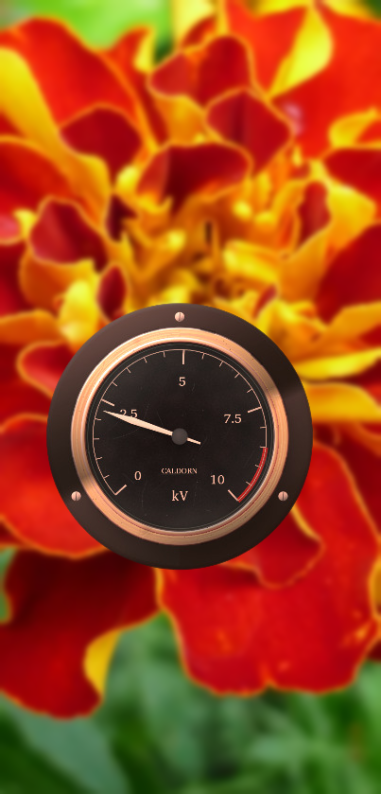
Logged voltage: 2.25; kV
